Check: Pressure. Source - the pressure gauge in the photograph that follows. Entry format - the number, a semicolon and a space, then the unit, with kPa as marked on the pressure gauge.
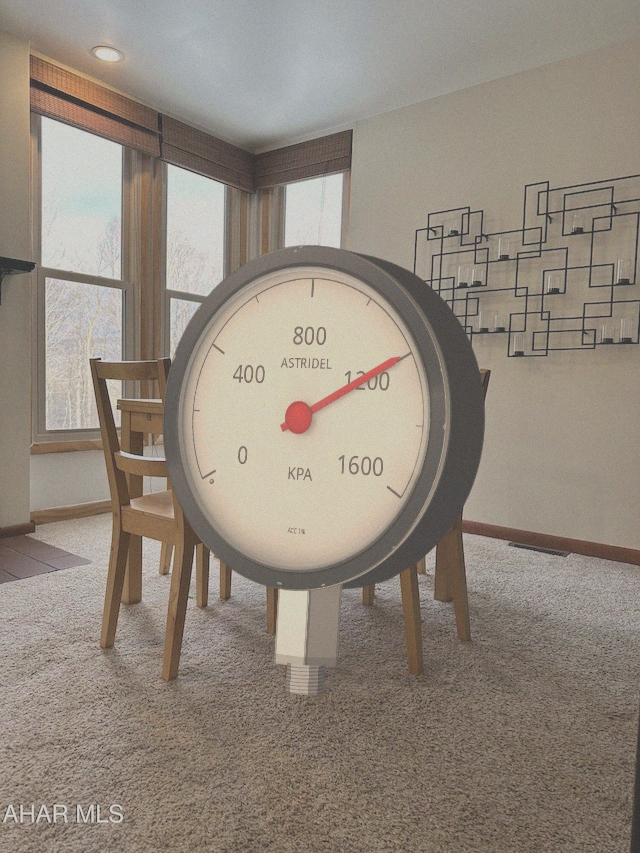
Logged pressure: 1200; kPa
